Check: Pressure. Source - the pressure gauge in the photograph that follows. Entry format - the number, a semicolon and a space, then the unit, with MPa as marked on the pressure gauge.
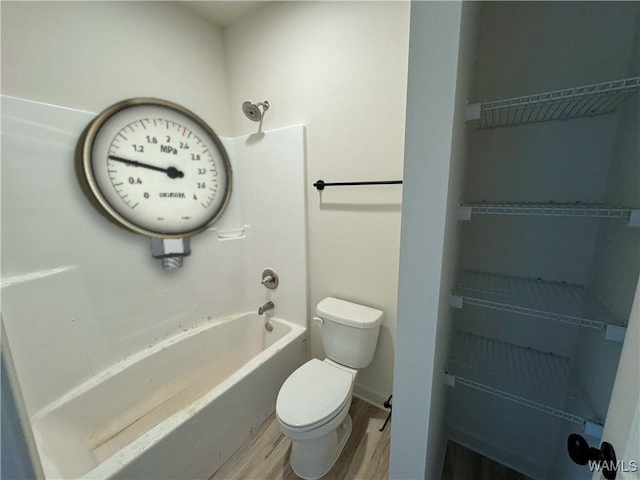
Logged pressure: 0.8; MPa
